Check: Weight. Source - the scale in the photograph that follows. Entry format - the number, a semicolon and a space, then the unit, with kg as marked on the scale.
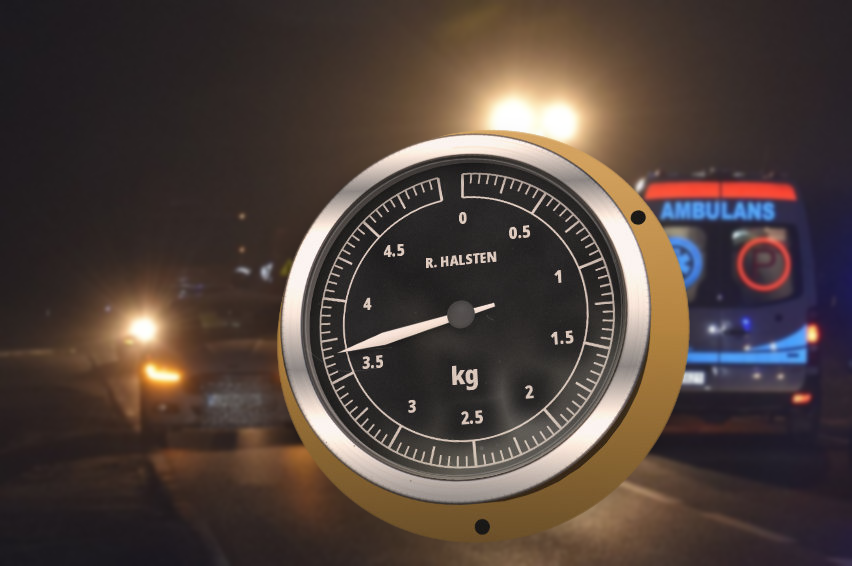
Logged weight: 3.65; kg
